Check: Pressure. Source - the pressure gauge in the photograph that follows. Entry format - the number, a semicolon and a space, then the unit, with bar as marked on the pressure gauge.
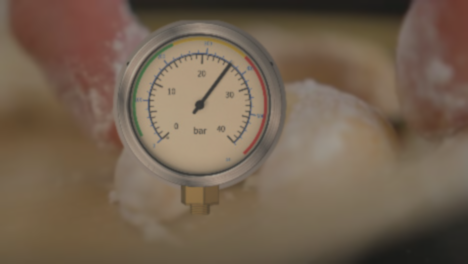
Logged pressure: 25; bar
